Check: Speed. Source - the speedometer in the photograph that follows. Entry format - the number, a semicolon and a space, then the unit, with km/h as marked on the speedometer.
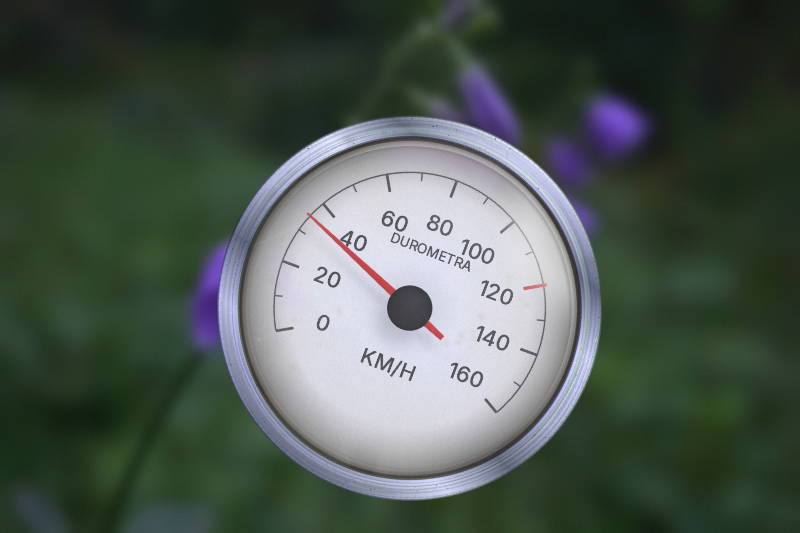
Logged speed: 35; km/h
